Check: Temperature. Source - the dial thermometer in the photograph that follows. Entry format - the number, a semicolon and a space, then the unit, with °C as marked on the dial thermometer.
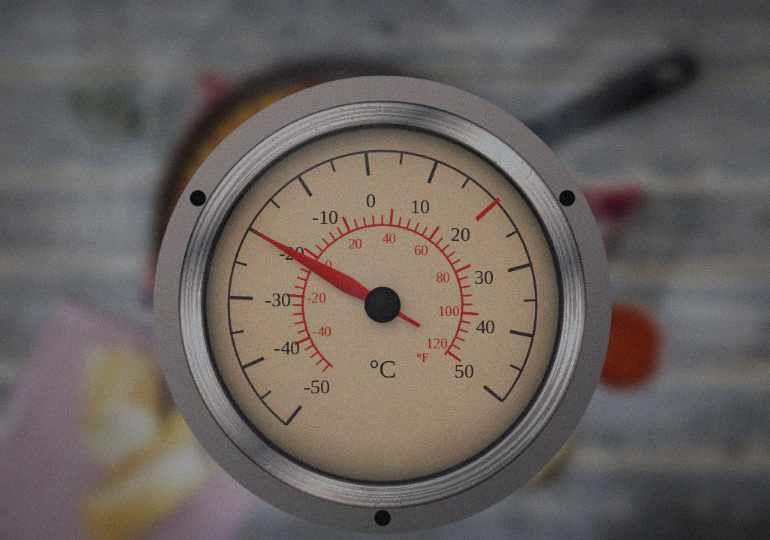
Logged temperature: -20; °C
